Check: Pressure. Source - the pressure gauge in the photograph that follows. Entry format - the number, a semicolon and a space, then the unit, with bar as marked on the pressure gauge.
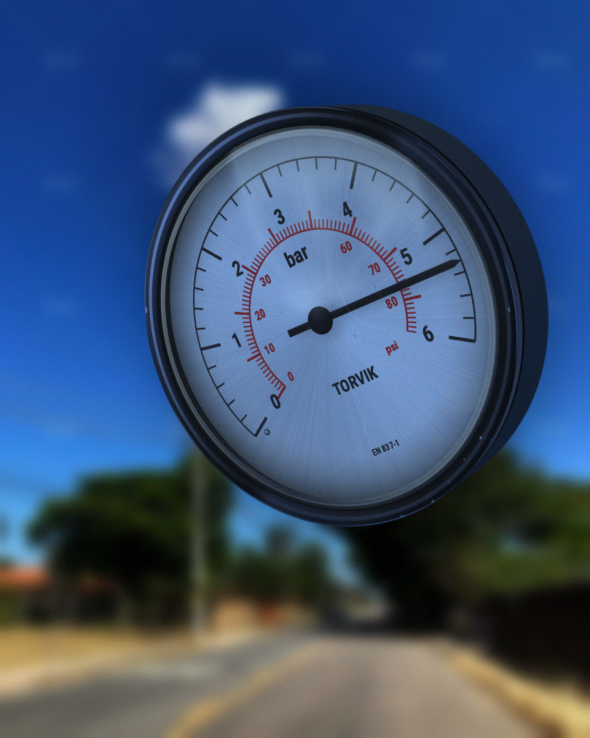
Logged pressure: 5.3; bar
